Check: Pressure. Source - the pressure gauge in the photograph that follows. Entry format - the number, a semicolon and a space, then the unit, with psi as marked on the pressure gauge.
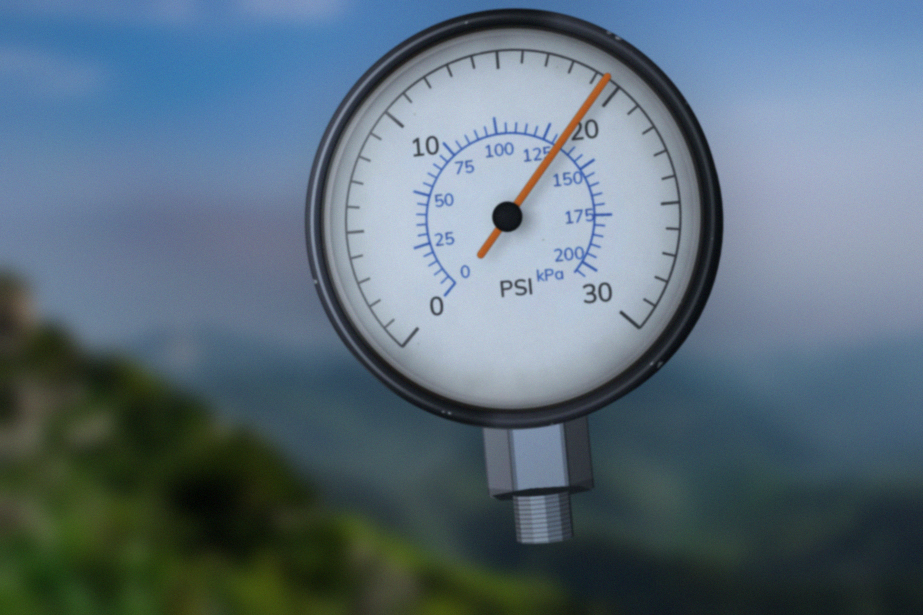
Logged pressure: 19.5; psi
